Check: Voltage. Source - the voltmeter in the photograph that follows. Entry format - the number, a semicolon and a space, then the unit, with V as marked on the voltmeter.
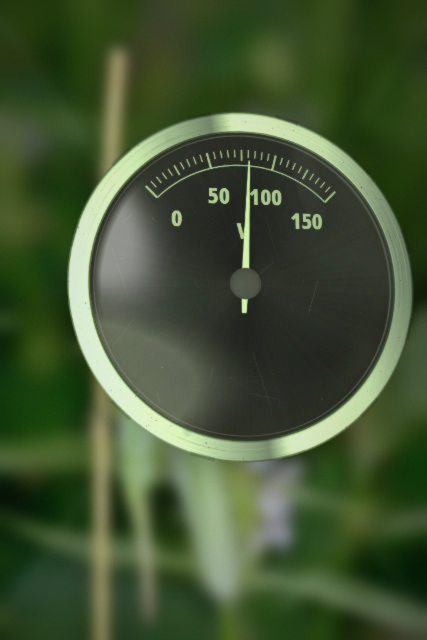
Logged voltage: 80; V
